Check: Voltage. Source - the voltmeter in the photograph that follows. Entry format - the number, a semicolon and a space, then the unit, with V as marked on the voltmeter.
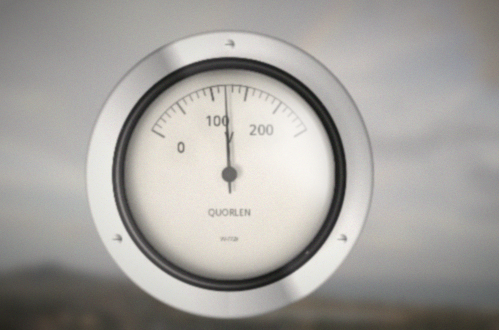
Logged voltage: 120; V
